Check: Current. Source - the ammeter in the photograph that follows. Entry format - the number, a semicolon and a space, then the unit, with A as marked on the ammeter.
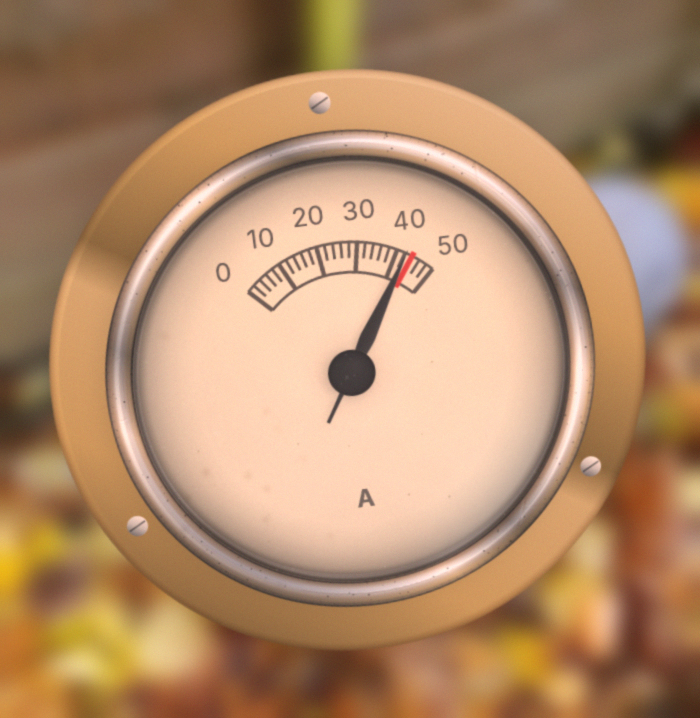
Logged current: 42; A
